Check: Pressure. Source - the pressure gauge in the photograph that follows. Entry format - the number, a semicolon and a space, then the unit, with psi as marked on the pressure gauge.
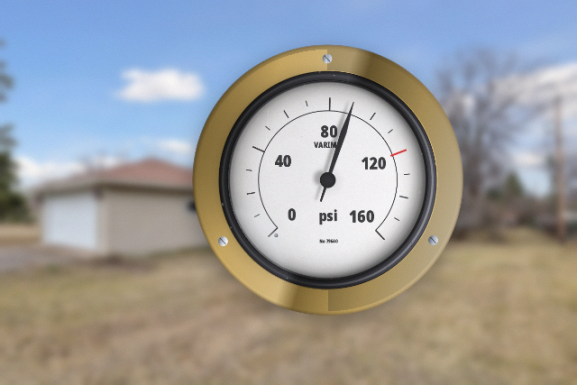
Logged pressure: 90; psi
